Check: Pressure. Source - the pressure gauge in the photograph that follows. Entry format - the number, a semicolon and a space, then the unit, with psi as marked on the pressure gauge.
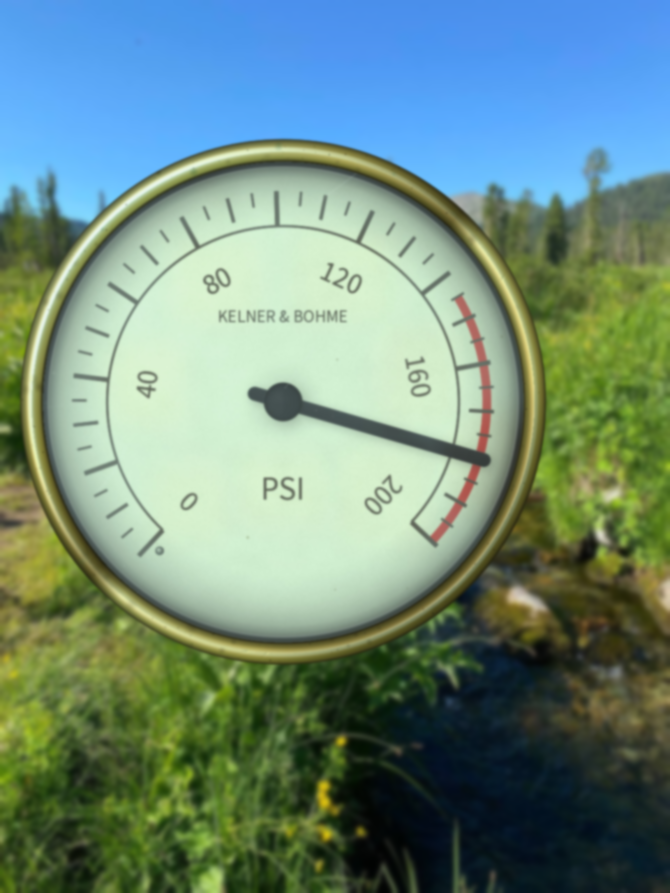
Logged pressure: 180; psi
